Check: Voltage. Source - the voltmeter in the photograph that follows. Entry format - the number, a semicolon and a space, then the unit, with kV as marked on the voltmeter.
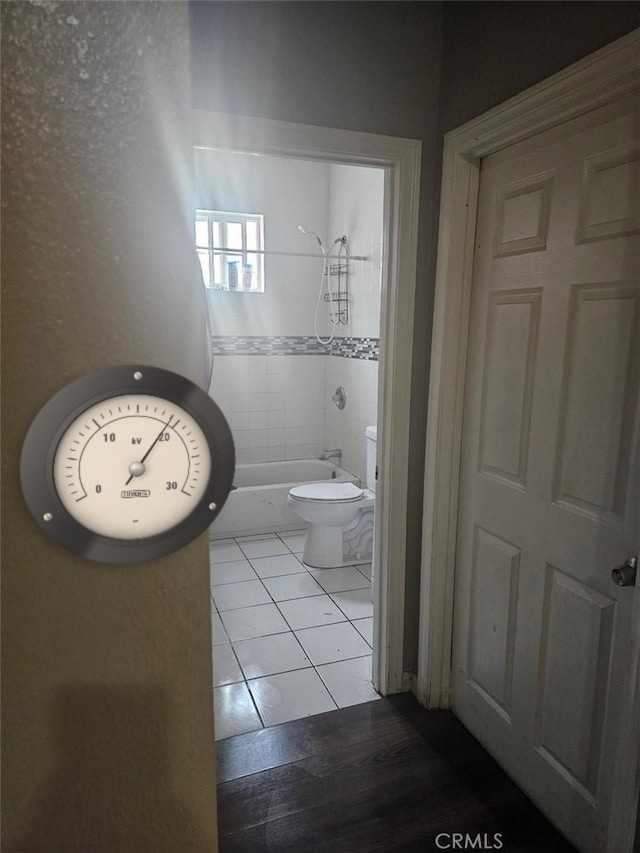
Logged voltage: 19; kV
